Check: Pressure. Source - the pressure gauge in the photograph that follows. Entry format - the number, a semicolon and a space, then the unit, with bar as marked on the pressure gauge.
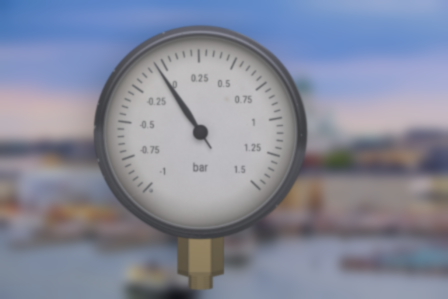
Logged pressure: -0.05; bar
